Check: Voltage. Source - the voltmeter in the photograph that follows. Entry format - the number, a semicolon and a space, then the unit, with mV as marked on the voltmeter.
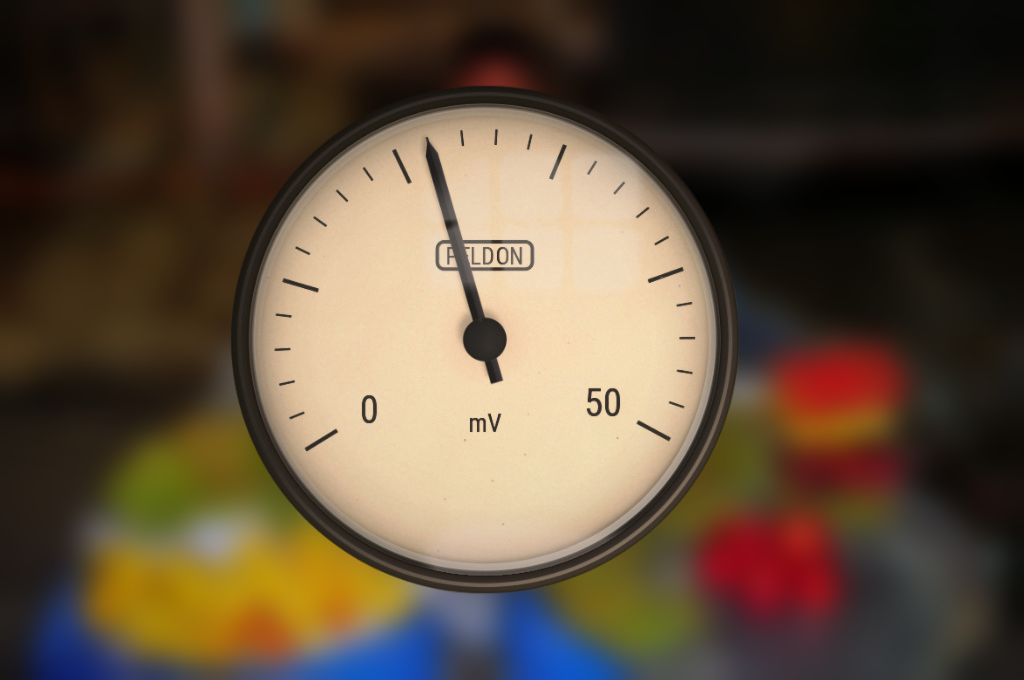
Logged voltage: 22; mV
